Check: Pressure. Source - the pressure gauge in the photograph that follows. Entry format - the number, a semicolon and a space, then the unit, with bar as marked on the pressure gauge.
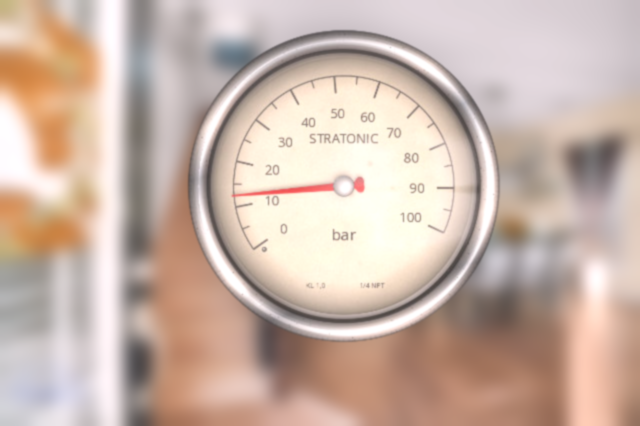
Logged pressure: 12.5; bar
